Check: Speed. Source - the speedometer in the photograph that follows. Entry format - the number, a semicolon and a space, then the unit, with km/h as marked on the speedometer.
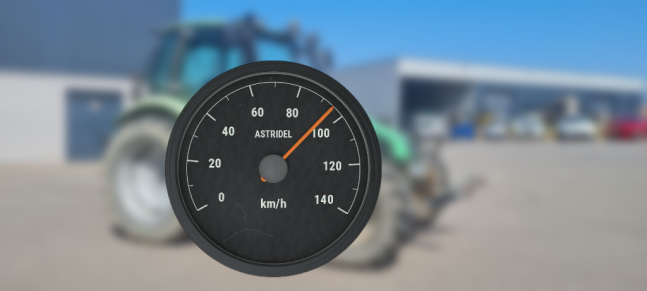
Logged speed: 95; km/h
